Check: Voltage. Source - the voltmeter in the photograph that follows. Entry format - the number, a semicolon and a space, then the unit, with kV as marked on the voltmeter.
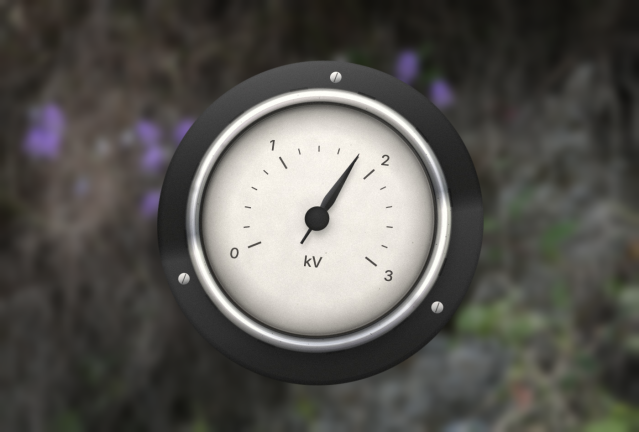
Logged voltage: 1.8; kV
